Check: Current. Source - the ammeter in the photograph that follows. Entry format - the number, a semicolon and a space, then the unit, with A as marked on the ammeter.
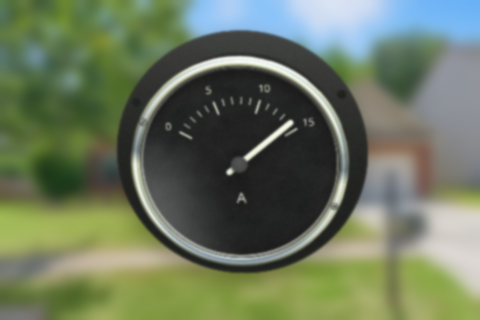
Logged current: 14; A
